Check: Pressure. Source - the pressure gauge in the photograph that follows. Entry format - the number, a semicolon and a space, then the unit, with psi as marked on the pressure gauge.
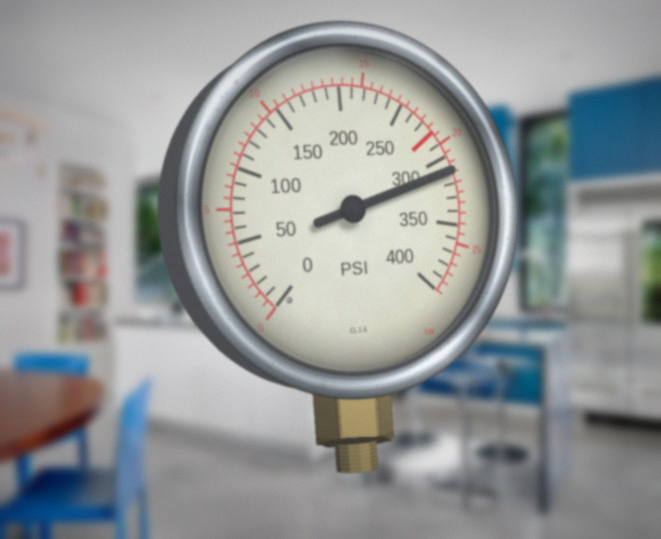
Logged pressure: 310; psi
